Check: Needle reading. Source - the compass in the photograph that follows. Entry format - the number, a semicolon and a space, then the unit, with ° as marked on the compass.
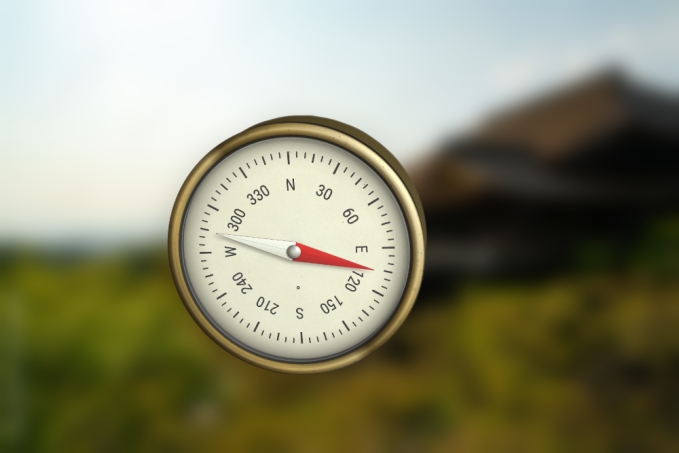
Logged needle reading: 105; °
